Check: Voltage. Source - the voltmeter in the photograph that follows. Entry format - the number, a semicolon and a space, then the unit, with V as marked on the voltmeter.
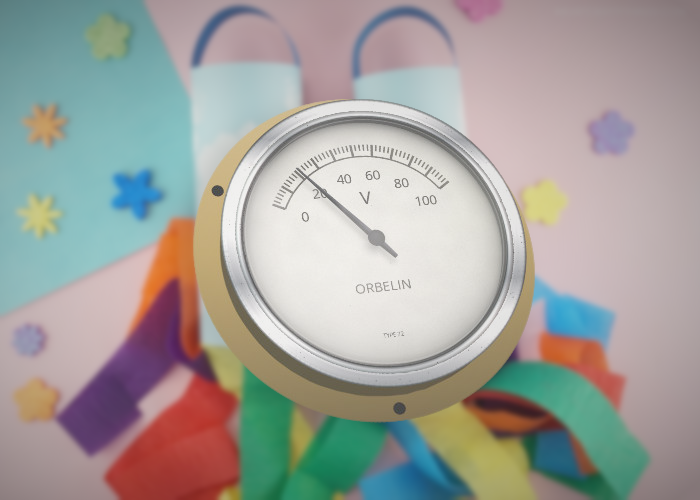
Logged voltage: 20; V
